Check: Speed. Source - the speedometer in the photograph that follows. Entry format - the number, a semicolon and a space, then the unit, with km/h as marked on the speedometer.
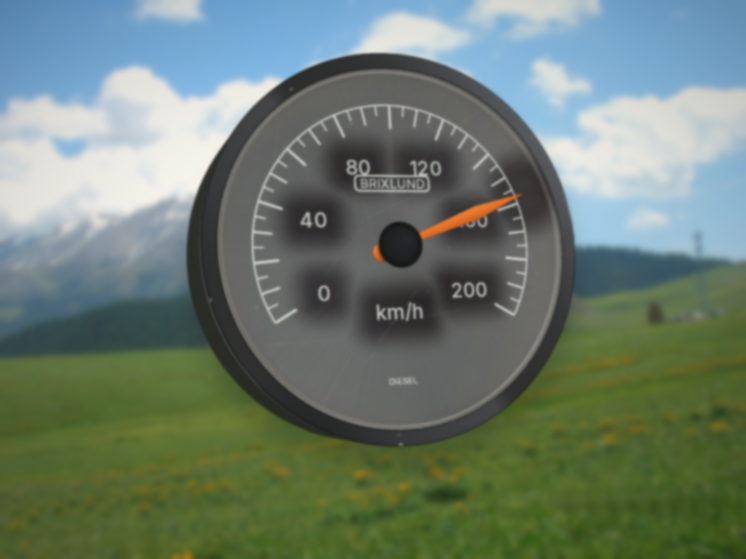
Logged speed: 157.5; km/h
